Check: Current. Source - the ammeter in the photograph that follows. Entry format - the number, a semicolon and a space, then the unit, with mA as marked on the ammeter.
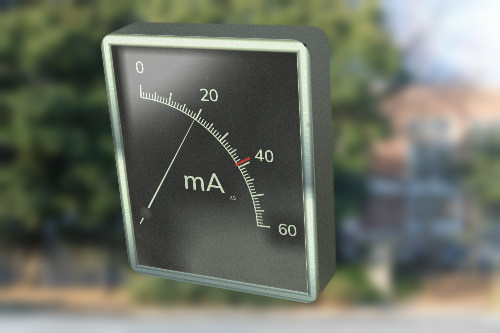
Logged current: 20; mA
